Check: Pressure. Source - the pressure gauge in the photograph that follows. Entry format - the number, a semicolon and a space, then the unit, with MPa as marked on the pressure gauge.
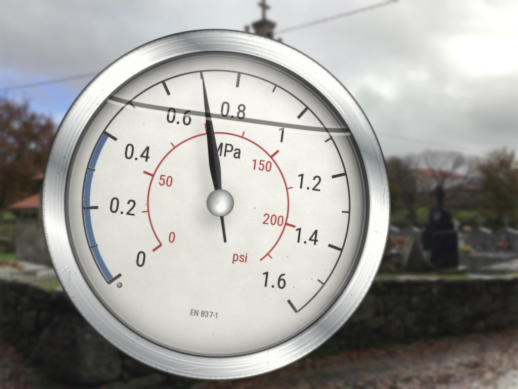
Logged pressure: 0.7; MPa
